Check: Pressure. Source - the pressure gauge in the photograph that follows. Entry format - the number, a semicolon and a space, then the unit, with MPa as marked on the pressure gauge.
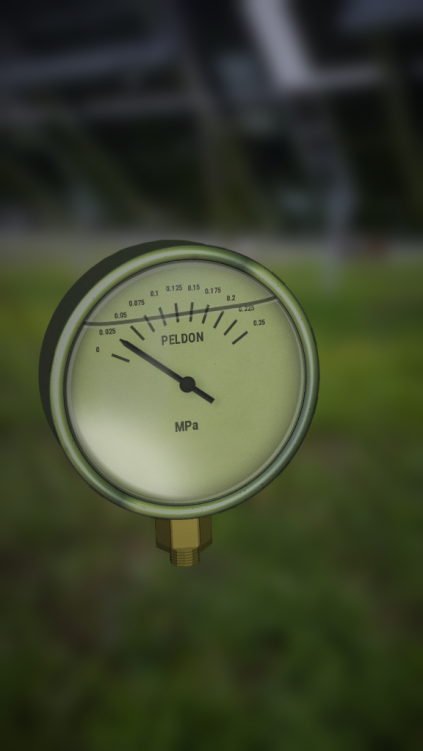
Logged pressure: 0.025; MPa
